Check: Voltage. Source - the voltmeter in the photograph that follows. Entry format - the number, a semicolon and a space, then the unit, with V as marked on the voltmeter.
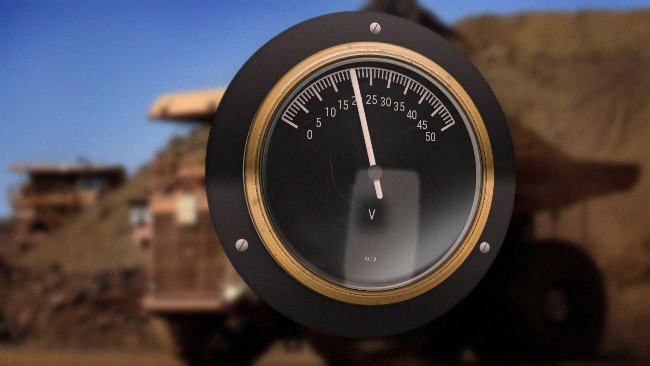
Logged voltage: 20; V
